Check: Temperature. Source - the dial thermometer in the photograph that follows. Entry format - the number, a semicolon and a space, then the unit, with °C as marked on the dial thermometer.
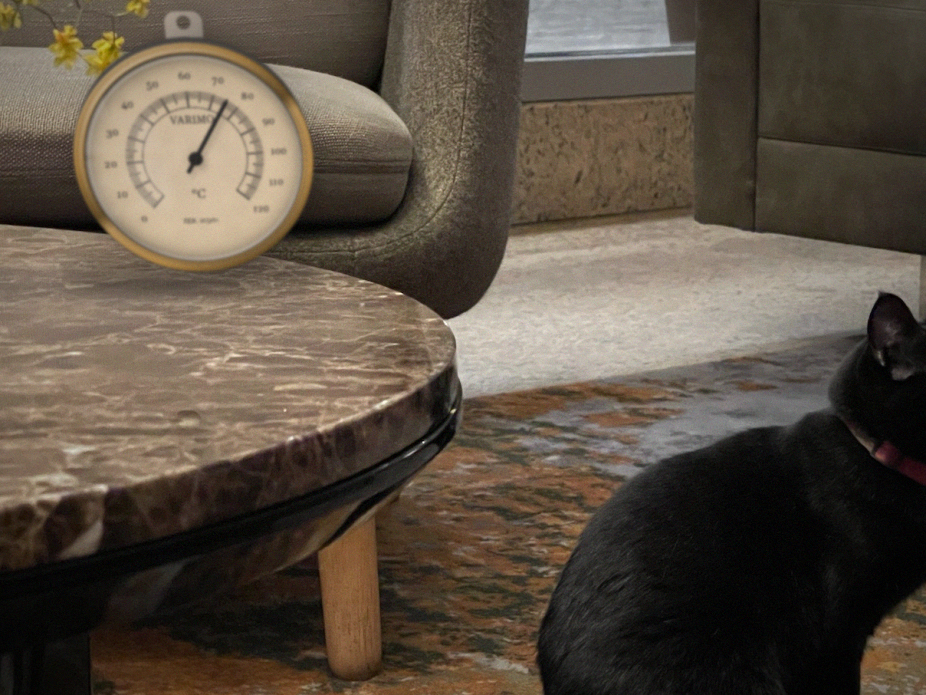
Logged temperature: 75; °C
